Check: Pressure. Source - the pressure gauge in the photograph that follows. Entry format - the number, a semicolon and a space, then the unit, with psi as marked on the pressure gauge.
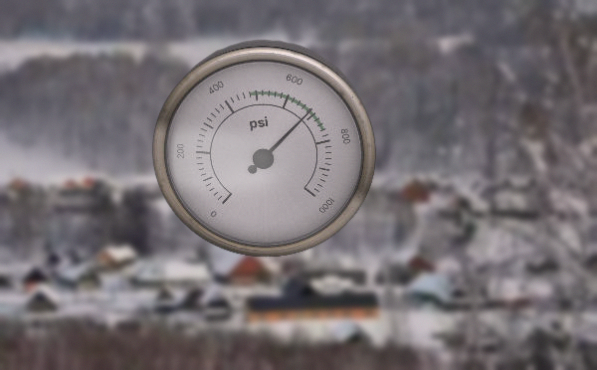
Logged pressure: 680; psi
